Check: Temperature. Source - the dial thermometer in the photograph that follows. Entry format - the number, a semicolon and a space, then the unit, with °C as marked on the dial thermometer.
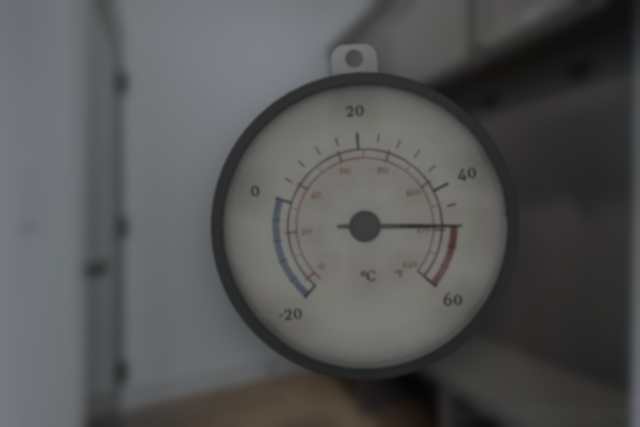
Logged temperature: 48; °C
